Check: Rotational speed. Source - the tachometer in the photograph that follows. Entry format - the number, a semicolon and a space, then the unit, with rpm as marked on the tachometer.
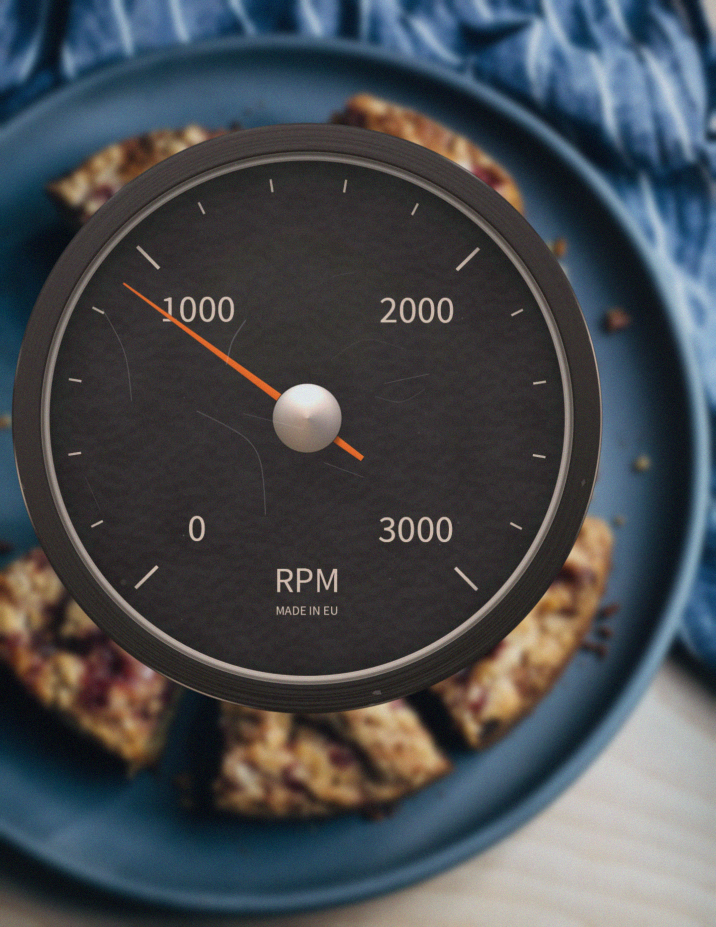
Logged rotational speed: 900; rpm
